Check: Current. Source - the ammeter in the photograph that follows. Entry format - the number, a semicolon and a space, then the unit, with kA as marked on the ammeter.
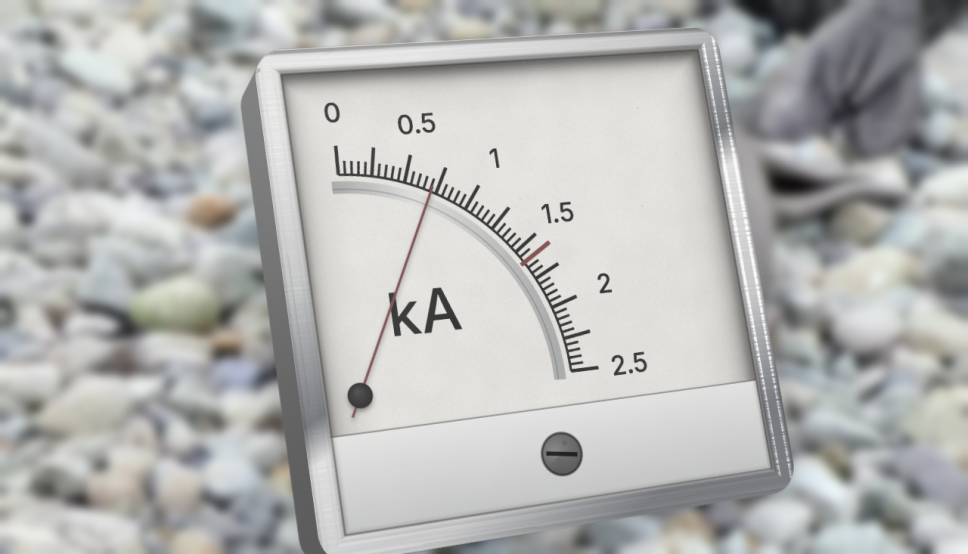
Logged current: 0.7; kA
